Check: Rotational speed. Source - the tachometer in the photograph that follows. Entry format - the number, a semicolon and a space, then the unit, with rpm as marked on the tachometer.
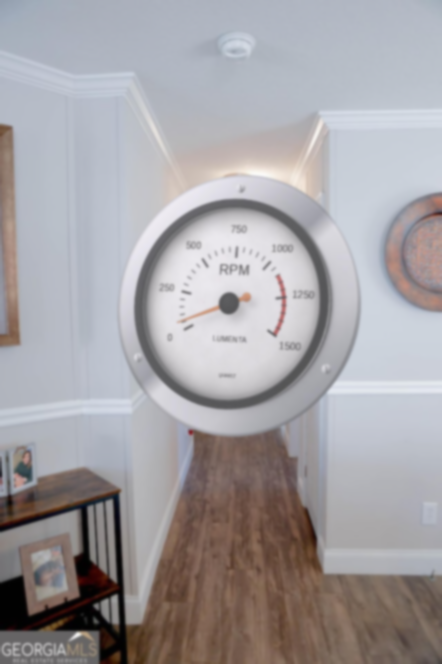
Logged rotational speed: 50; rpm
